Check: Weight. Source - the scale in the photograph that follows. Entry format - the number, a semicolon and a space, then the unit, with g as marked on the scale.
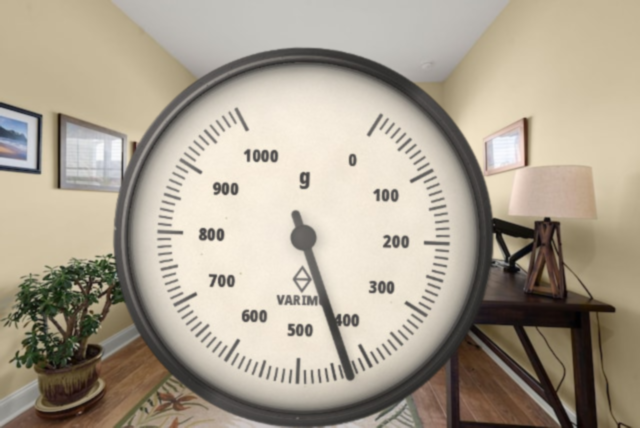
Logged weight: 430; g
